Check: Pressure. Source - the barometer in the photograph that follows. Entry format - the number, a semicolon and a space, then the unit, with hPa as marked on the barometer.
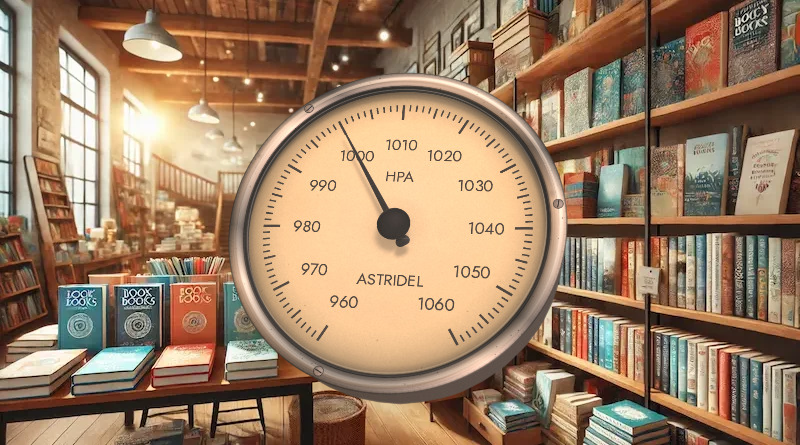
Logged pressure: 1000; hPa
